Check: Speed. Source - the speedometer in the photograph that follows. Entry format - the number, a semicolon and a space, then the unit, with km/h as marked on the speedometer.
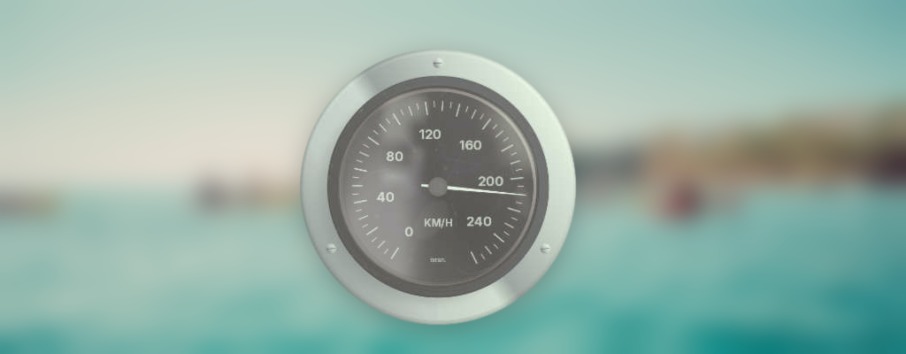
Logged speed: 210; km/h
